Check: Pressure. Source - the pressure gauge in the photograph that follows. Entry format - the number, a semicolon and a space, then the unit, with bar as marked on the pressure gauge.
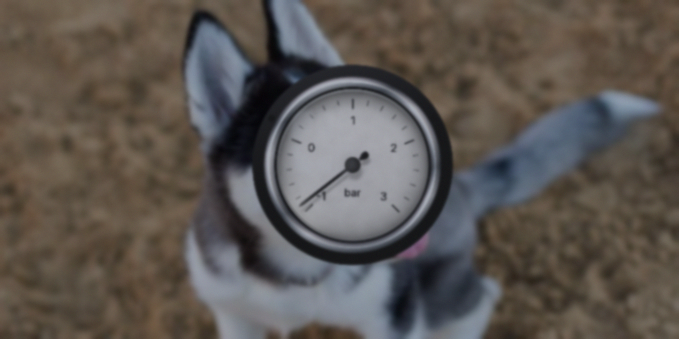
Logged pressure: -0.9; bar
